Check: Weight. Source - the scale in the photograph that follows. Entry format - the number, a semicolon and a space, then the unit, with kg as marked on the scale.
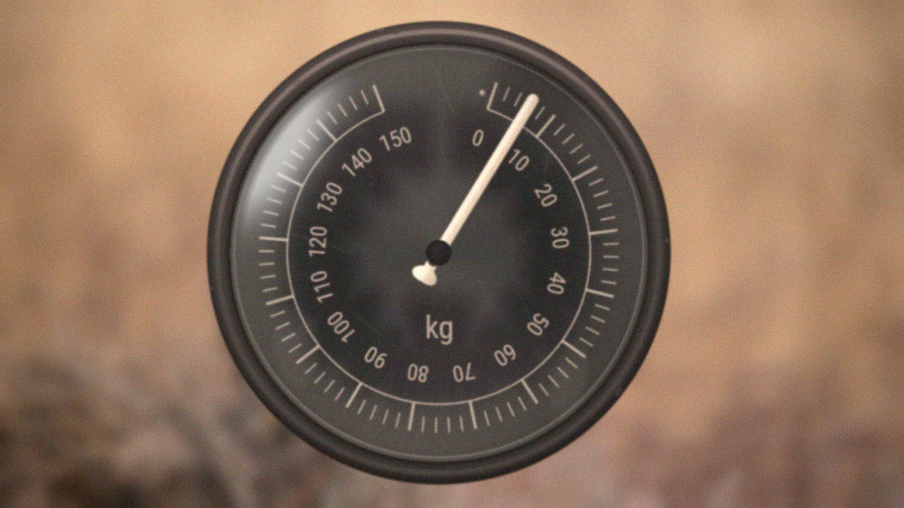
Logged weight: 6; kg
